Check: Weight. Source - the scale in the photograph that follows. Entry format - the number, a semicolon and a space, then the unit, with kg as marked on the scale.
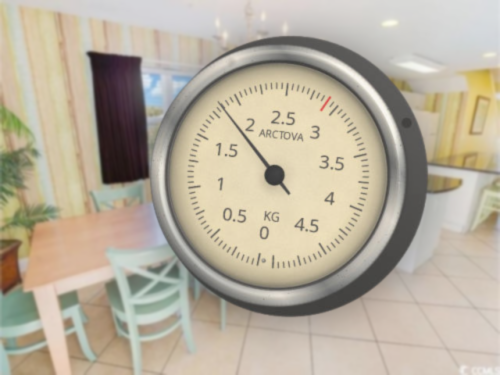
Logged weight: 1.85; kg
